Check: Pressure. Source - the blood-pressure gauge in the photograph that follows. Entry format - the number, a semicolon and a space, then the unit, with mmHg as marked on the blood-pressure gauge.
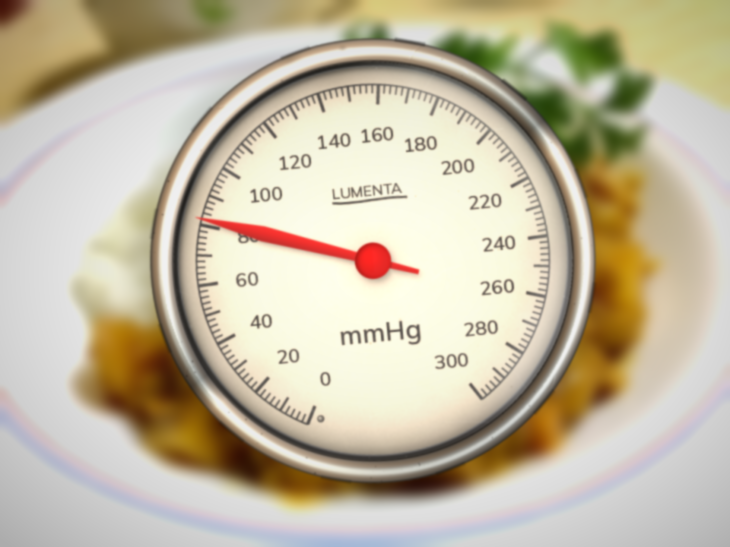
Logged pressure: 82; mmHg
